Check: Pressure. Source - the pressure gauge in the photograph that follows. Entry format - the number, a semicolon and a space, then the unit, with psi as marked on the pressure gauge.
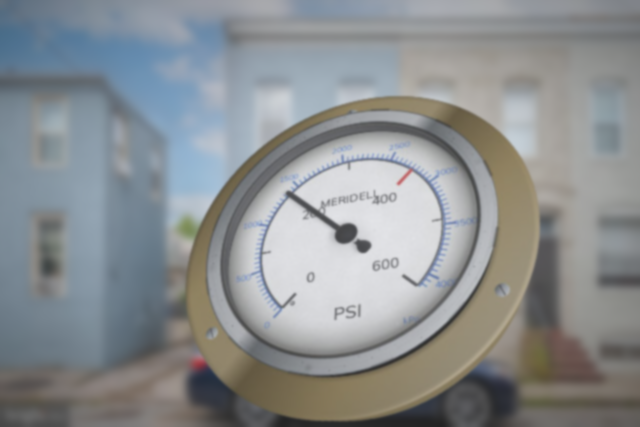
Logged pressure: 200; psi
